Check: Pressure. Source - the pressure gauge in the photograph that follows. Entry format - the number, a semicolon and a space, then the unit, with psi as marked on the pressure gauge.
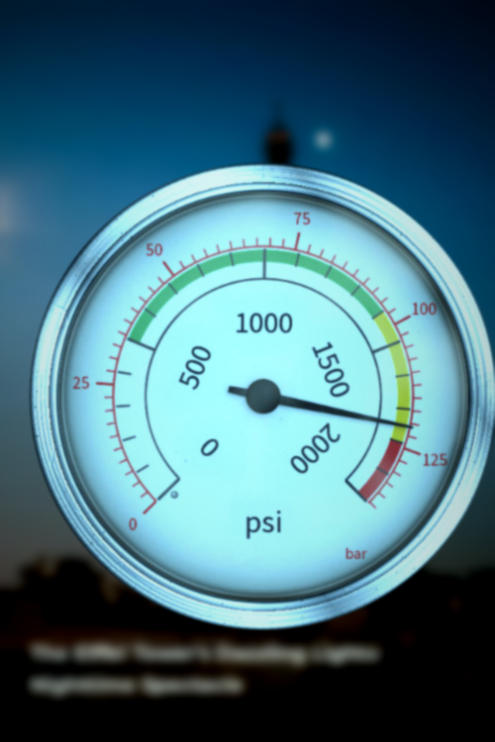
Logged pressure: 1750; psi
